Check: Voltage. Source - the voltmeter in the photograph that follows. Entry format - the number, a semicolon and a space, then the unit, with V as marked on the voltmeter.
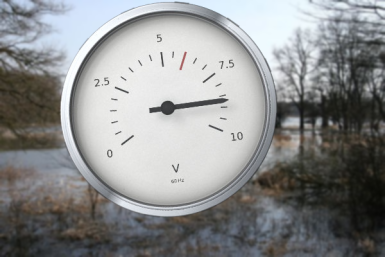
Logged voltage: 8.75; V
